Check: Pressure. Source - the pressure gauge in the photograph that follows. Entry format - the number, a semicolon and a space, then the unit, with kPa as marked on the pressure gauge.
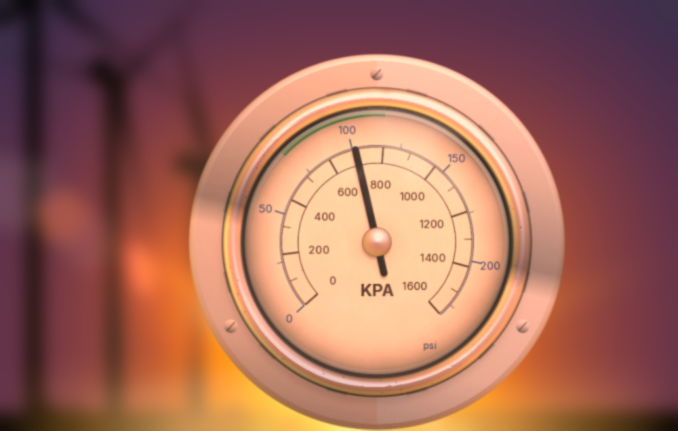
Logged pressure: 700; kPa
